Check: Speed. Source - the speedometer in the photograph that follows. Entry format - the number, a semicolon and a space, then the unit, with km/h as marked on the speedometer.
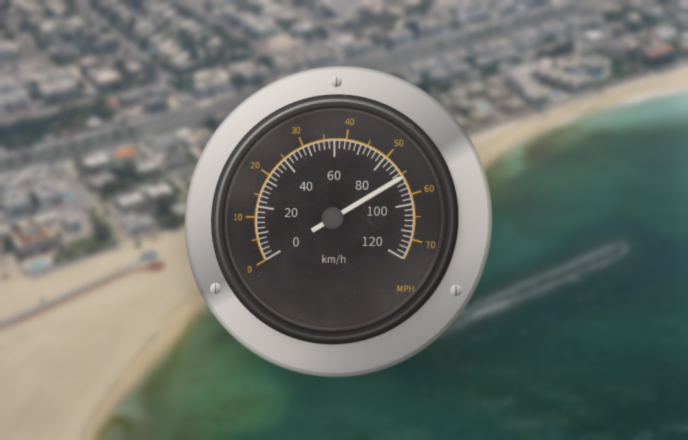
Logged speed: 90; km/h
